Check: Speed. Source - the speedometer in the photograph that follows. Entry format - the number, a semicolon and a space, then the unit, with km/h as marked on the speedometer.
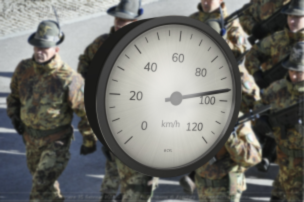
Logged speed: 95; km/h
